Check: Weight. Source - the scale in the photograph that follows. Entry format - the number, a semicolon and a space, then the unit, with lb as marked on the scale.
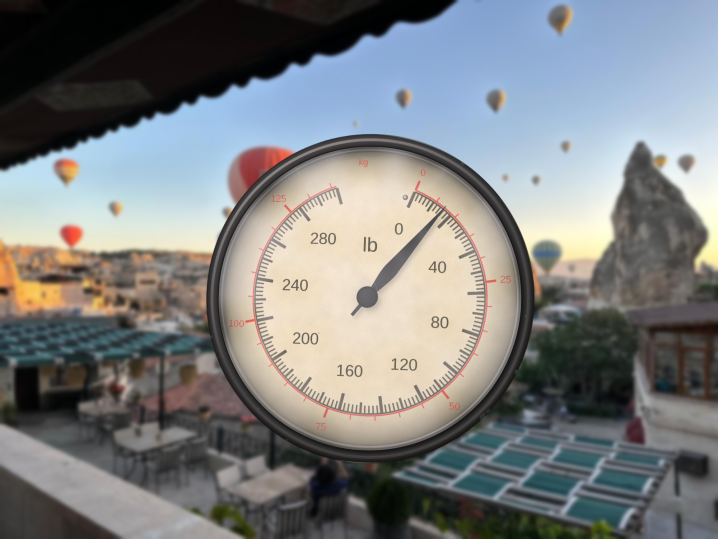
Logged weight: 16; lb
